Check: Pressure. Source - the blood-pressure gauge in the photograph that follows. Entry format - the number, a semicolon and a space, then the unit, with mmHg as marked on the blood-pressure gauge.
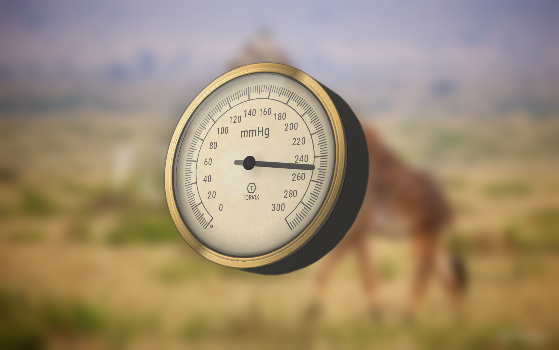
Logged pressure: 250; mmHg
